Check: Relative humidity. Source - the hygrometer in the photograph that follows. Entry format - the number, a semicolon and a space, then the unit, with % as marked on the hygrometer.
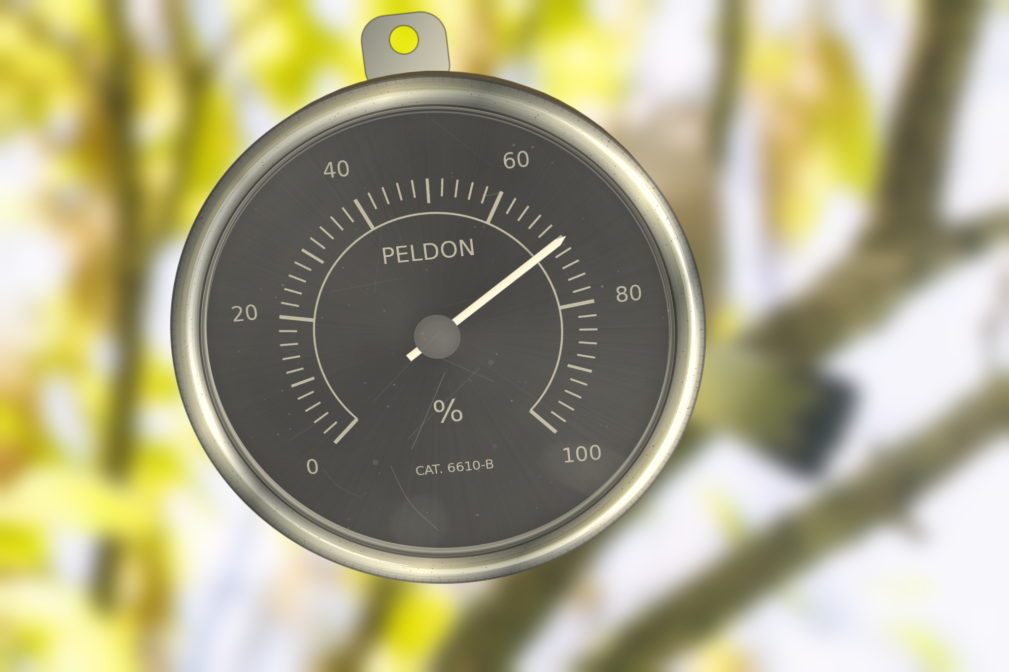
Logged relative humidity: 70; %
